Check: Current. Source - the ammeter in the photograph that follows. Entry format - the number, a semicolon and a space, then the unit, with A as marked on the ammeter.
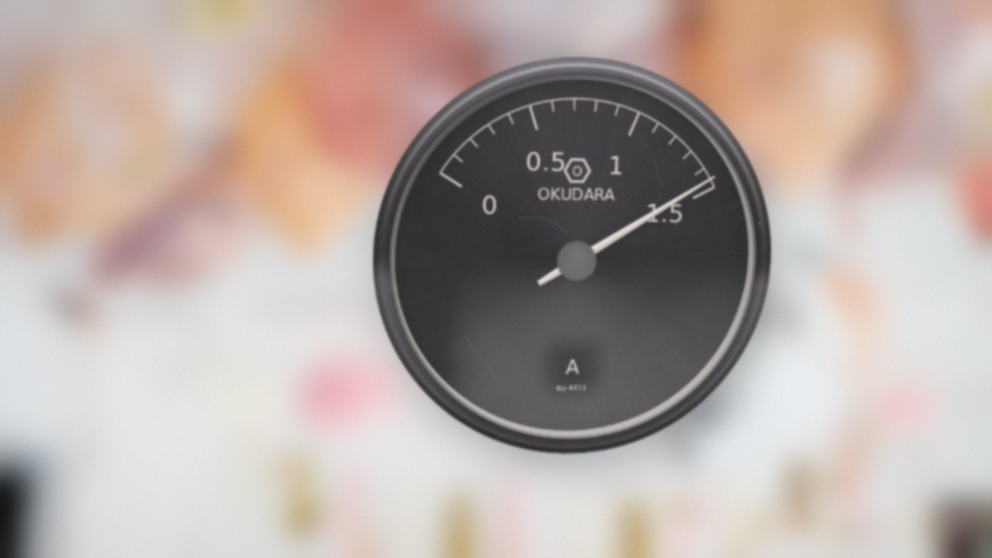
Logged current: 1.45; A
